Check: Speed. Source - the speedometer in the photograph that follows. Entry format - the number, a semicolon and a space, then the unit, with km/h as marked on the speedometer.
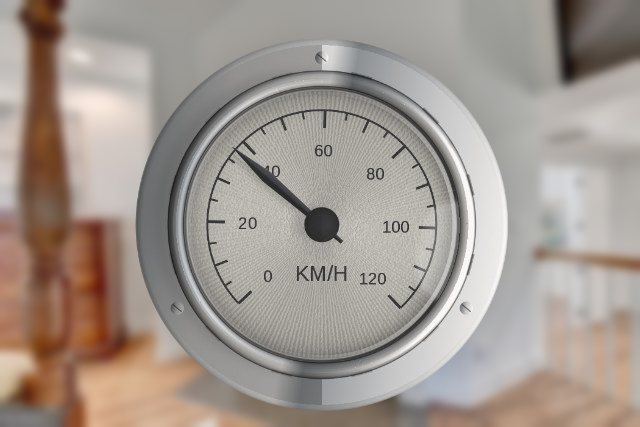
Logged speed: 37.5; km/h
